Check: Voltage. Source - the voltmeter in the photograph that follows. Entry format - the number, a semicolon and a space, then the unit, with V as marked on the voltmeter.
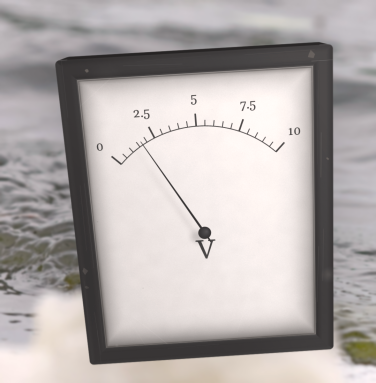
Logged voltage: 1.75; V
